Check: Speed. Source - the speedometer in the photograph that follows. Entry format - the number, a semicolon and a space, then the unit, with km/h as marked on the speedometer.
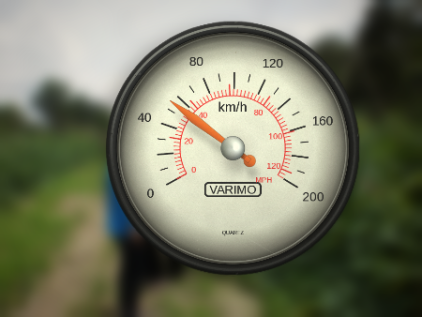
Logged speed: 55; km/h
